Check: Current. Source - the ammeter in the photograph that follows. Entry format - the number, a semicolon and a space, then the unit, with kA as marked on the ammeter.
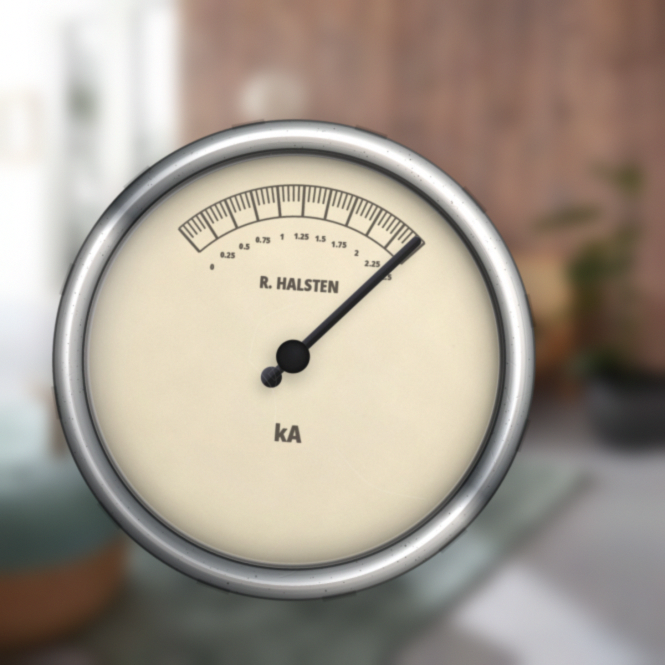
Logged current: 2.45; kA
